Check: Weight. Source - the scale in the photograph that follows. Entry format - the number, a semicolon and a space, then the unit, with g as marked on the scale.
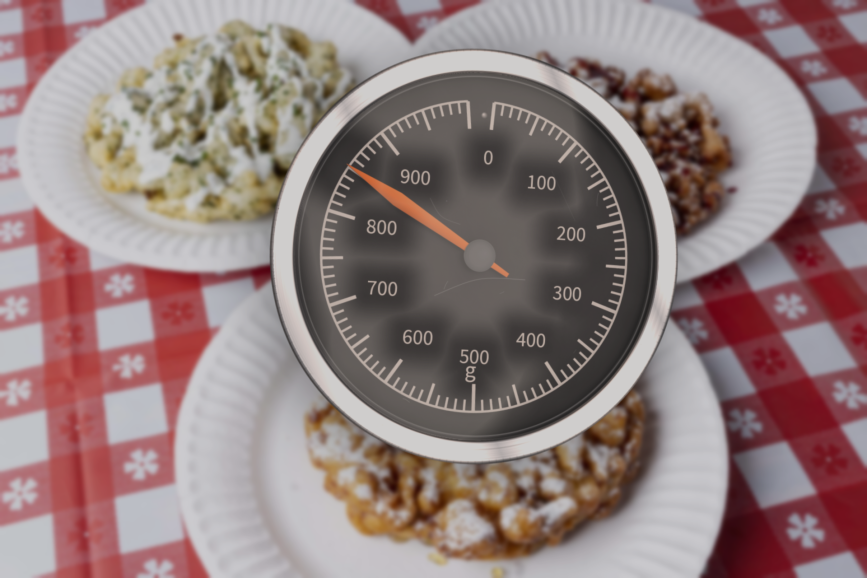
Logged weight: 850; g
